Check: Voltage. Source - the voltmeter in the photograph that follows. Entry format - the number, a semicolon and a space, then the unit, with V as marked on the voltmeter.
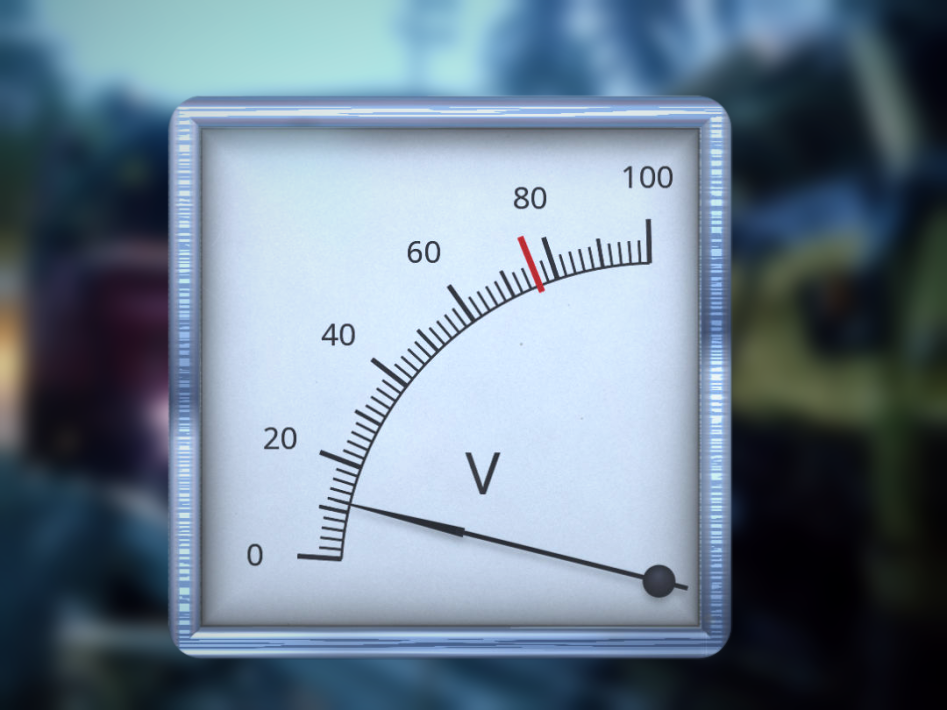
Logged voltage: 12; V
